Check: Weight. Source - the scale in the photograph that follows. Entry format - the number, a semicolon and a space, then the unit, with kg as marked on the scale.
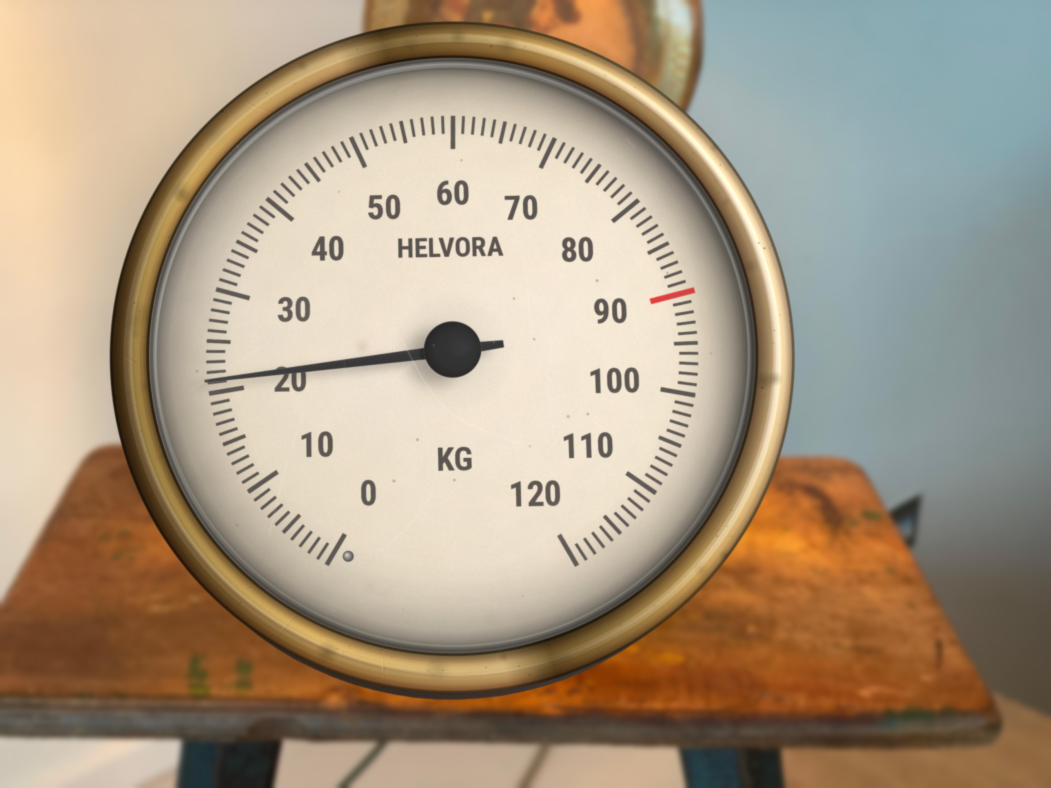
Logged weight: 21; kg
